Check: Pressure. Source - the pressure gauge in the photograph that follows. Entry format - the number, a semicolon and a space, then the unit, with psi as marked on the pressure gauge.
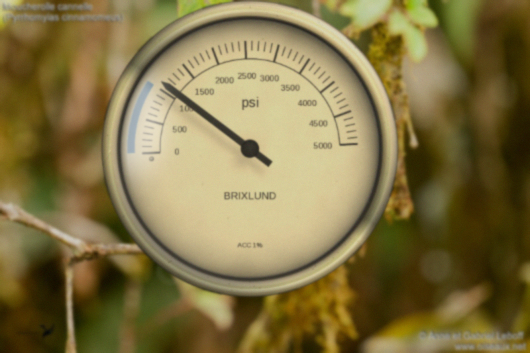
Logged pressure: 1100; psi
